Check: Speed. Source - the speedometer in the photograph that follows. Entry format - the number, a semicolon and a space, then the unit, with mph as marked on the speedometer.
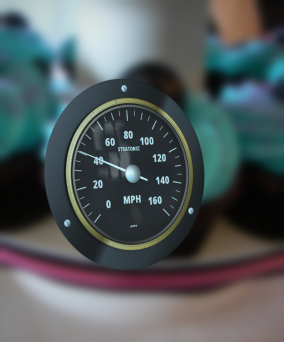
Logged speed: 40; mph
